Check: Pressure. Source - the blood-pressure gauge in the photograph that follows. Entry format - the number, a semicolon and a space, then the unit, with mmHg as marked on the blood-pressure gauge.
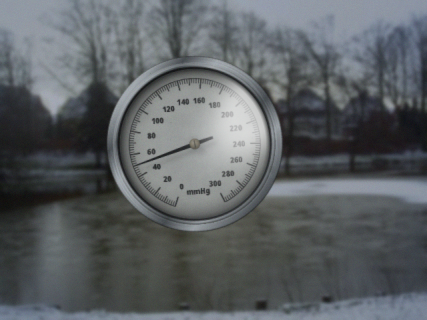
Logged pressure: 50; mmHg
